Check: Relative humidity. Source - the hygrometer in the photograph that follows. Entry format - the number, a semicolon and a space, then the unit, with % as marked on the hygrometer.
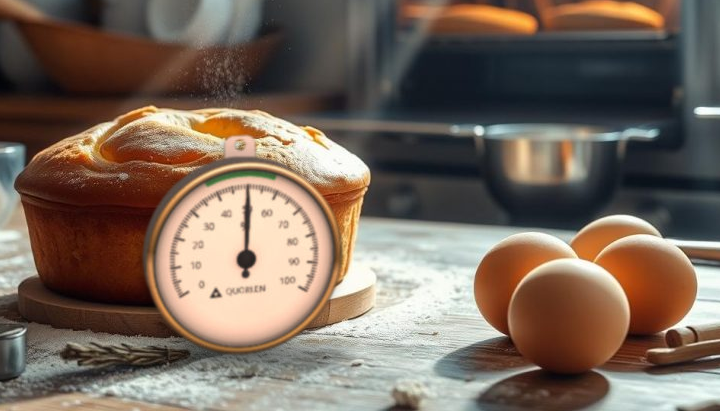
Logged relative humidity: 50; %
